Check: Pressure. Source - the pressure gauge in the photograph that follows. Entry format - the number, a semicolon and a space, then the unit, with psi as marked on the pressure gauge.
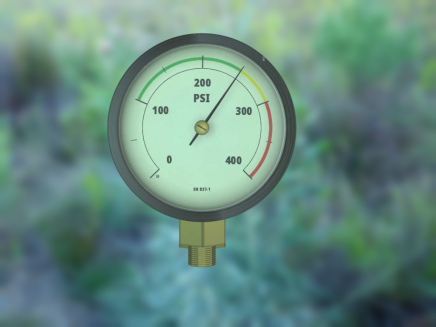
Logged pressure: 250; psi
